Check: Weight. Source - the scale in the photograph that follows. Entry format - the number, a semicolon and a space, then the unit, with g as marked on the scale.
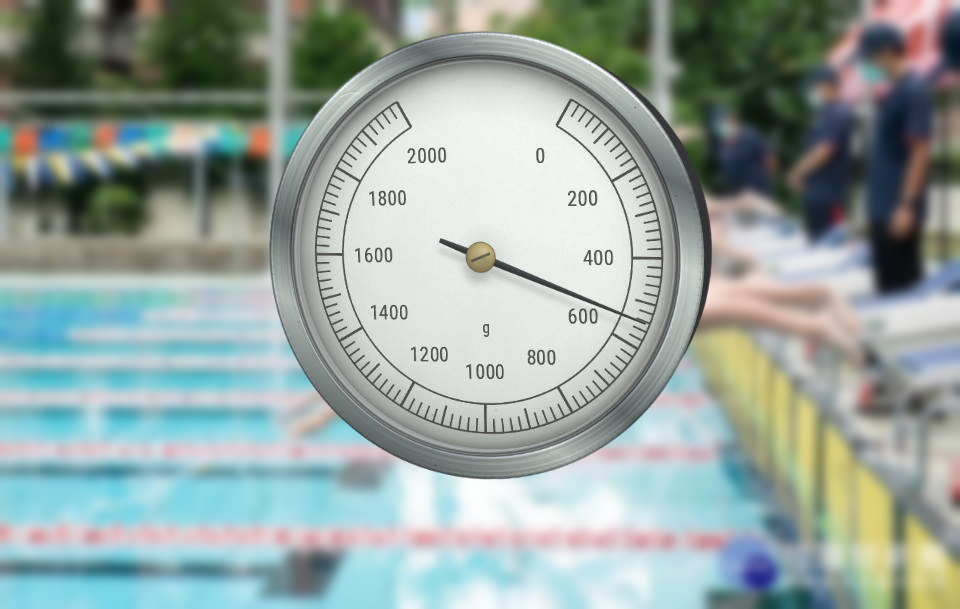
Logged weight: 540; g
